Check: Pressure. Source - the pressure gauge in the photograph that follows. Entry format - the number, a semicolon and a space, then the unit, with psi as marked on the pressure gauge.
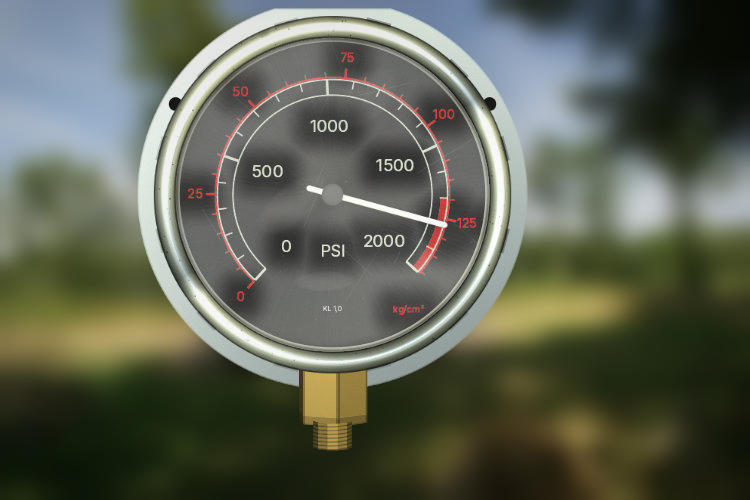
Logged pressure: 1800; psi
